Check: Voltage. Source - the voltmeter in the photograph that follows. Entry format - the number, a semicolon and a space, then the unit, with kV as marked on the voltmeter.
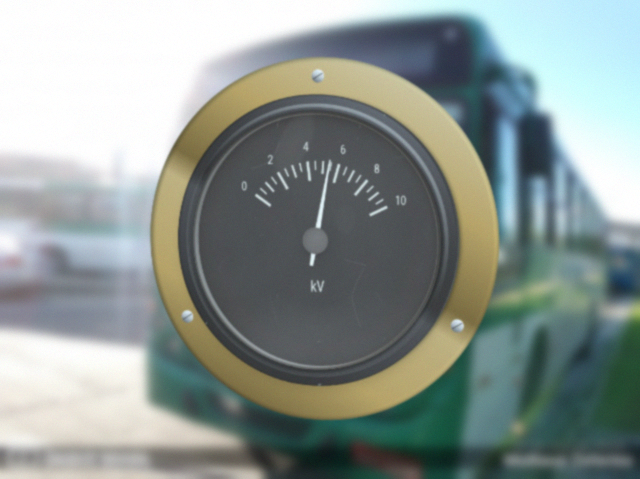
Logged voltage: 5.5; kV
